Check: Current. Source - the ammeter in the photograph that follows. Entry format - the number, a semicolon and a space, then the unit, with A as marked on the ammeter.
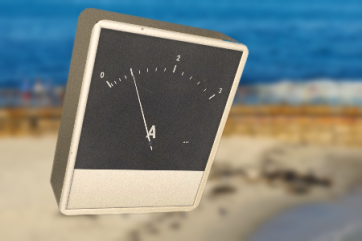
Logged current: 1; A
